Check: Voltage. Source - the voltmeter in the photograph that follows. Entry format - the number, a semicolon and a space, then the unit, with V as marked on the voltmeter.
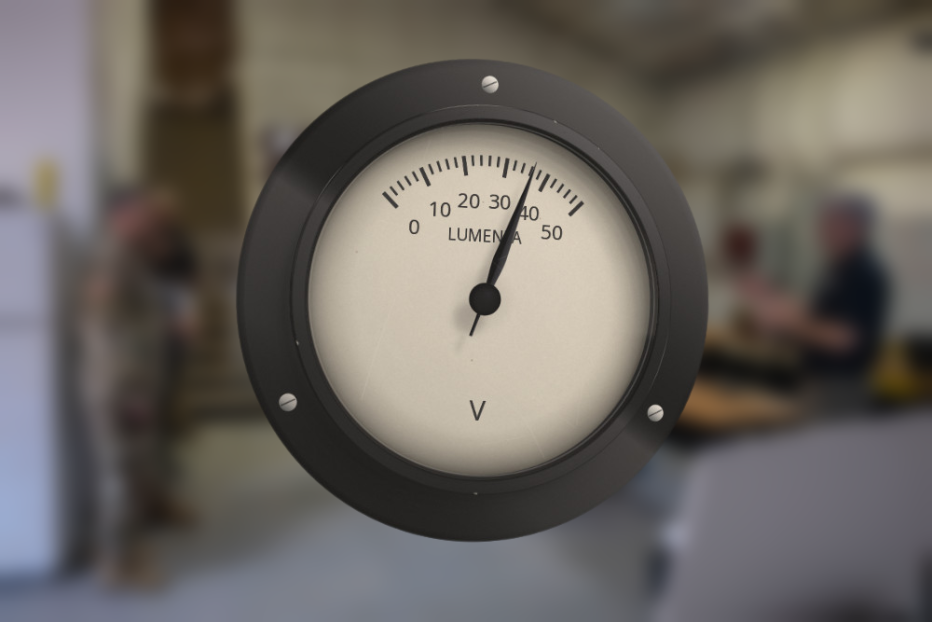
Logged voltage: 36; V
